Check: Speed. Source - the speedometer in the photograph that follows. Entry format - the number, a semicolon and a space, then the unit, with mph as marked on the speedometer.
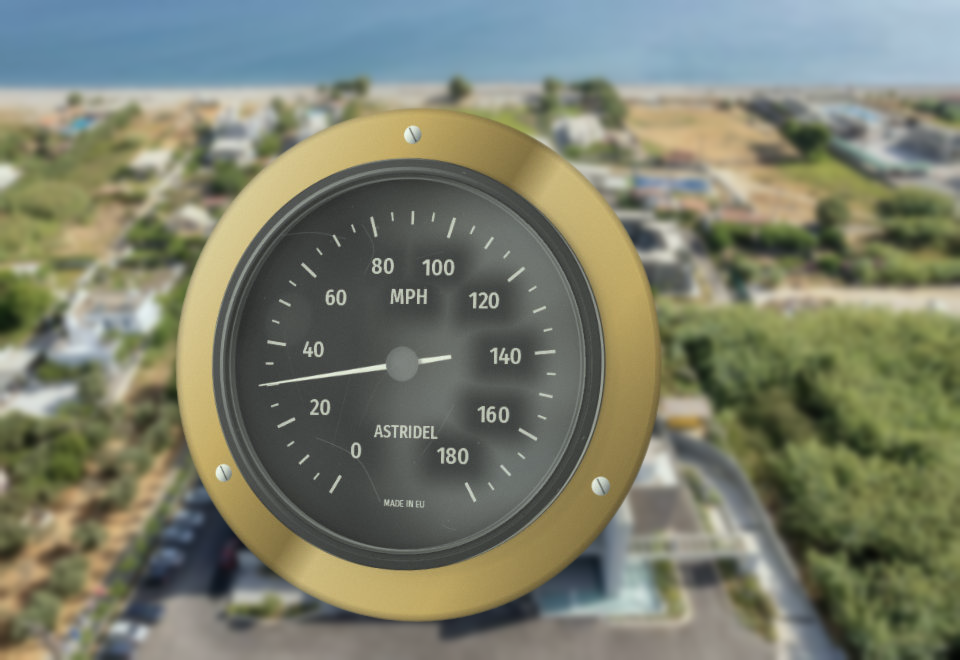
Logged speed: 30; mph
